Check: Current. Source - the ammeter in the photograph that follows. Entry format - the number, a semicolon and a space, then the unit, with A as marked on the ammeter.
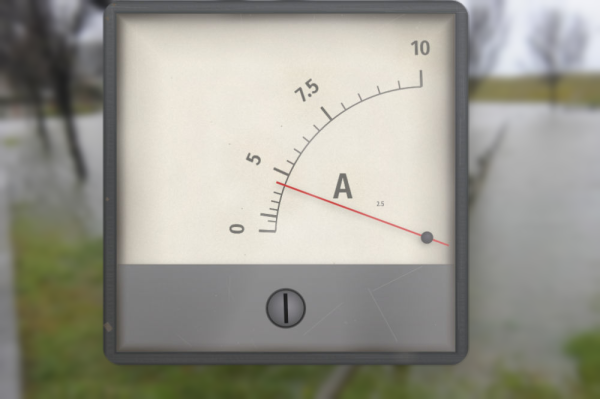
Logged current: 4.5; A
